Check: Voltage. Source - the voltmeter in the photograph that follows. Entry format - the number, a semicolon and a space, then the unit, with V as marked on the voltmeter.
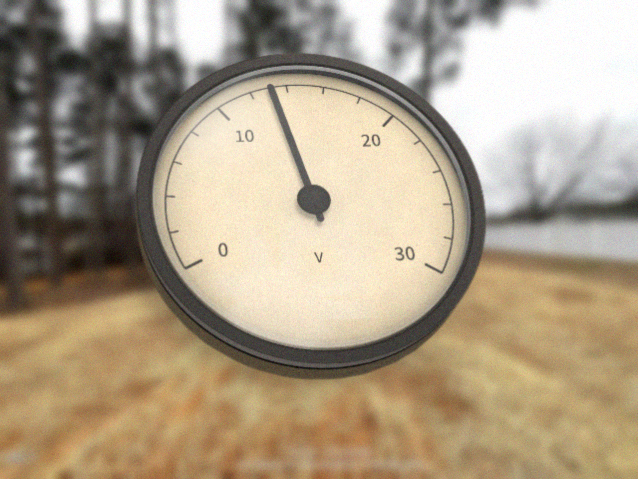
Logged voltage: 13; V
